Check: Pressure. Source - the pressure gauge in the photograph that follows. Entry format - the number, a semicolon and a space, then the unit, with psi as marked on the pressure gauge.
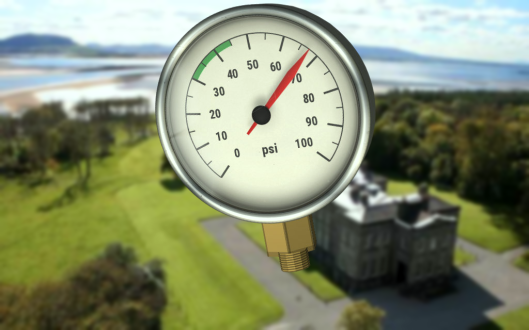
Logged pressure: 67.5; psi
